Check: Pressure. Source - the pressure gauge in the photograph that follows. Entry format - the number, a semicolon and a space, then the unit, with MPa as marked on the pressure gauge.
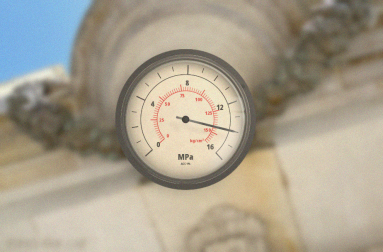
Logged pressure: 14; MPa
